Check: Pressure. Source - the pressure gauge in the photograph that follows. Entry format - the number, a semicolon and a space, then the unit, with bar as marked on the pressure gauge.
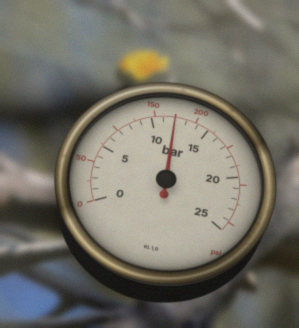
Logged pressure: 12; bar
